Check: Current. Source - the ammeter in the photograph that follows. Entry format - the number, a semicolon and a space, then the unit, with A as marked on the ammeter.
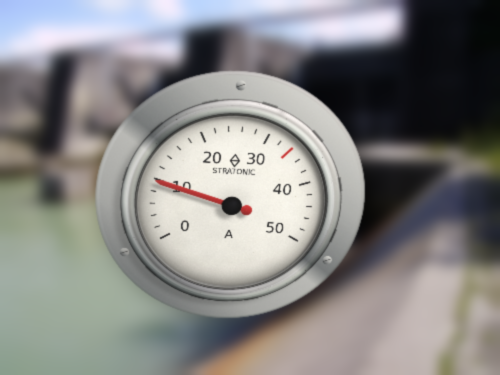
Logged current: 10; A
